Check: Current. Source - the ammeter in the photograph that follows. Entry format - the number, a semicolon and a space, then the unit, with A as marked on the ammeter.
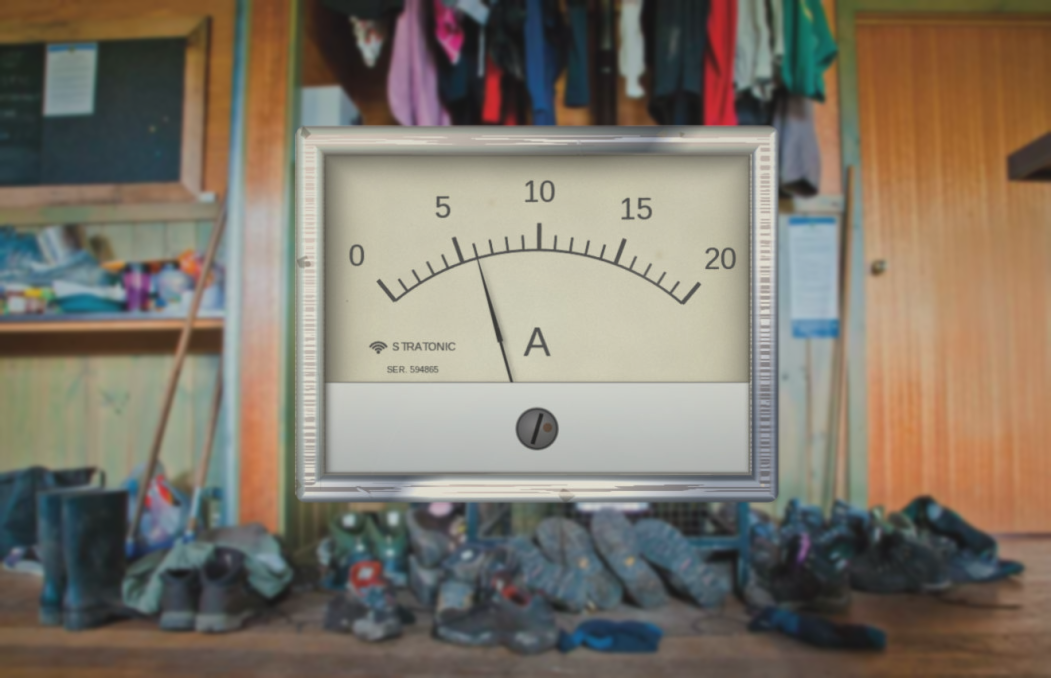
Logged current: 6; A
